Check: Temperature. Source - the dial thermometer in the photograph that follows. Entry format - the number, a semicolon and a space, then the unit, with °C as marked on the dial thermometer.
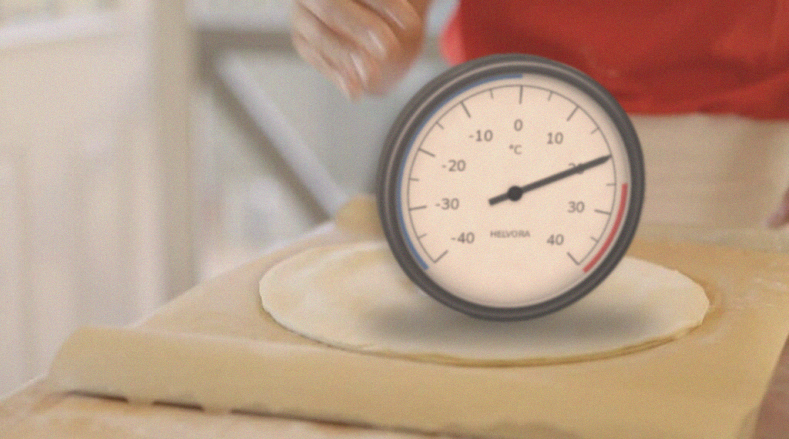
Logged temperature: 20; °C
